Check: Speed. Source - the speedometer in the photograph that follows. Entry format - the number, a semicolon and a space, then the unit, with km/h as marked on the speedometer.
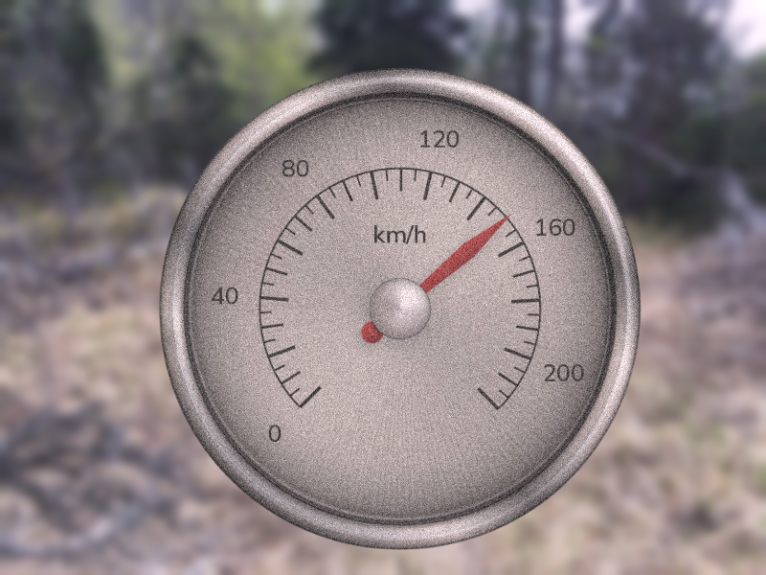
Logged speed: 150; km/h
